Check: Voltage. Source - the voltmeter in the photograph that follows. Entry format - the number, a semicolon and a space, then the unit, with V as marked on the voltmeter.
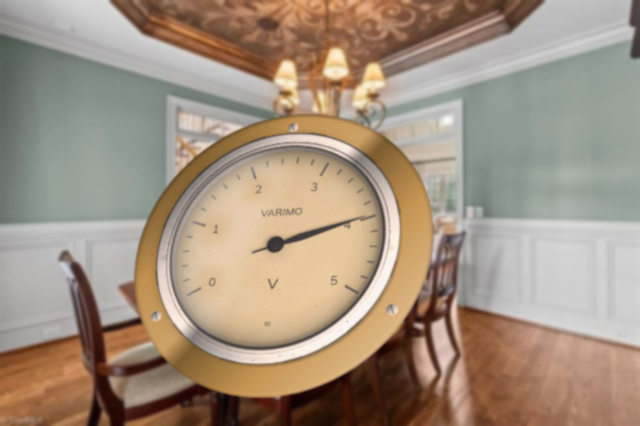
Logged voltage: 4; V
